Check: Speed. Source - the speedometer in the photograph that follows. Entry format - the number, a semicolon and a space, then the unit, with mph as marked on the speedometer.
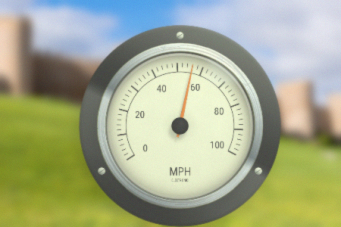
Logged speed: 56; mph
